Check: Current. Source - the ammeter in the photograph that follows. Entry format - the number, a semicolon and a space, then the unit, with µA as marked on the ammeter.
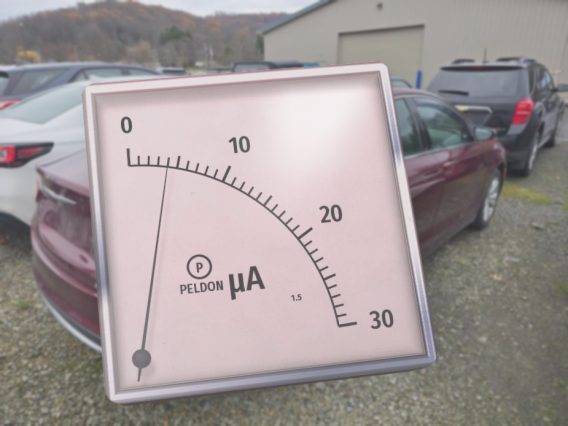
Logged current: 4; µA
